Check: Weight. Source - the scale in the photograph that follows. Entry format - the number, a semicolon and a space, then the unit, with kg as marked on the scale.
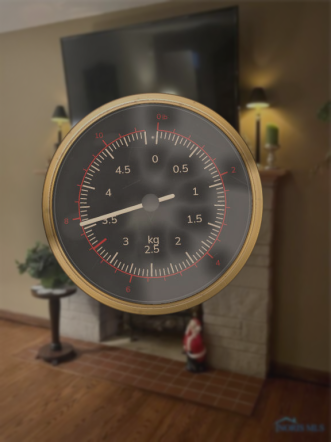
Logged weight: 3.55; kg
